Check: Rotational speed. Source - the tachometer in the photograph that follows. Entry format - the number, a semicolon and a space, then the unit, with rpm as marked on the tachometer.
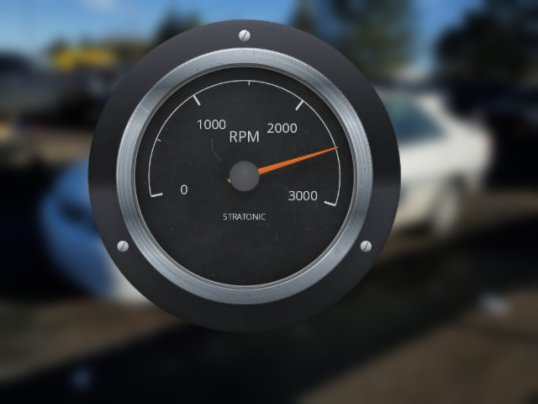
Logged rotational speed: 2500; rpm
